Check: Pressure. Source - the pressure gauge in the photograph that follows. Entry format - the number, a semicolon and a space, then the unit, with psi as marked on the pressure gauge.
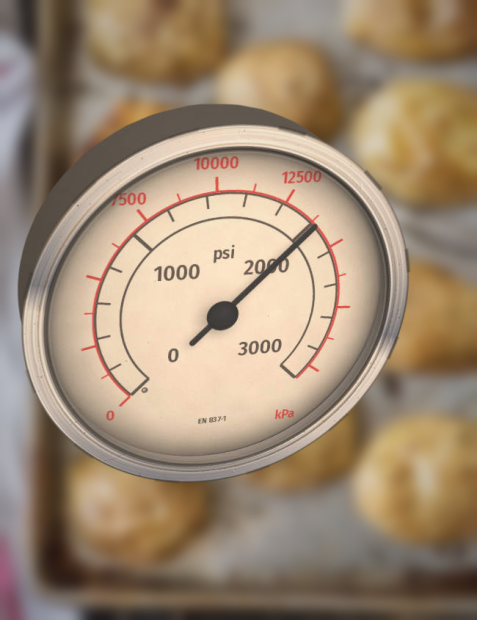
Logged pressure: 2000; psi
